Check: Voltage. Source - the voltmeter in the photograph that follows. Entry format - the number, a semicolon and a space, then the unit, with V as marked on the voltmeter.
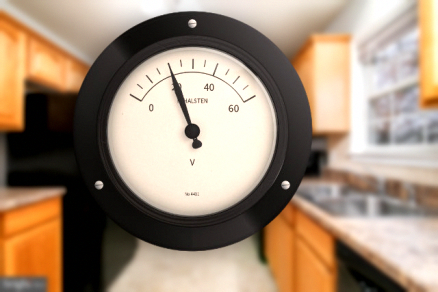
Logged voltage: 20; V
